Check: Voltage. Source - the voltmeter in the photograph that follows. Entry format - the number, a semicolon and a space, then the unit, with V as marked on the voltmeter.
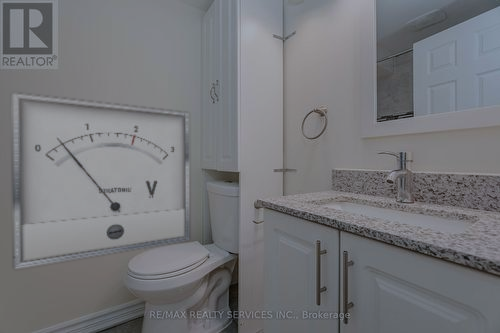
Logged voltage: 0.4; V
